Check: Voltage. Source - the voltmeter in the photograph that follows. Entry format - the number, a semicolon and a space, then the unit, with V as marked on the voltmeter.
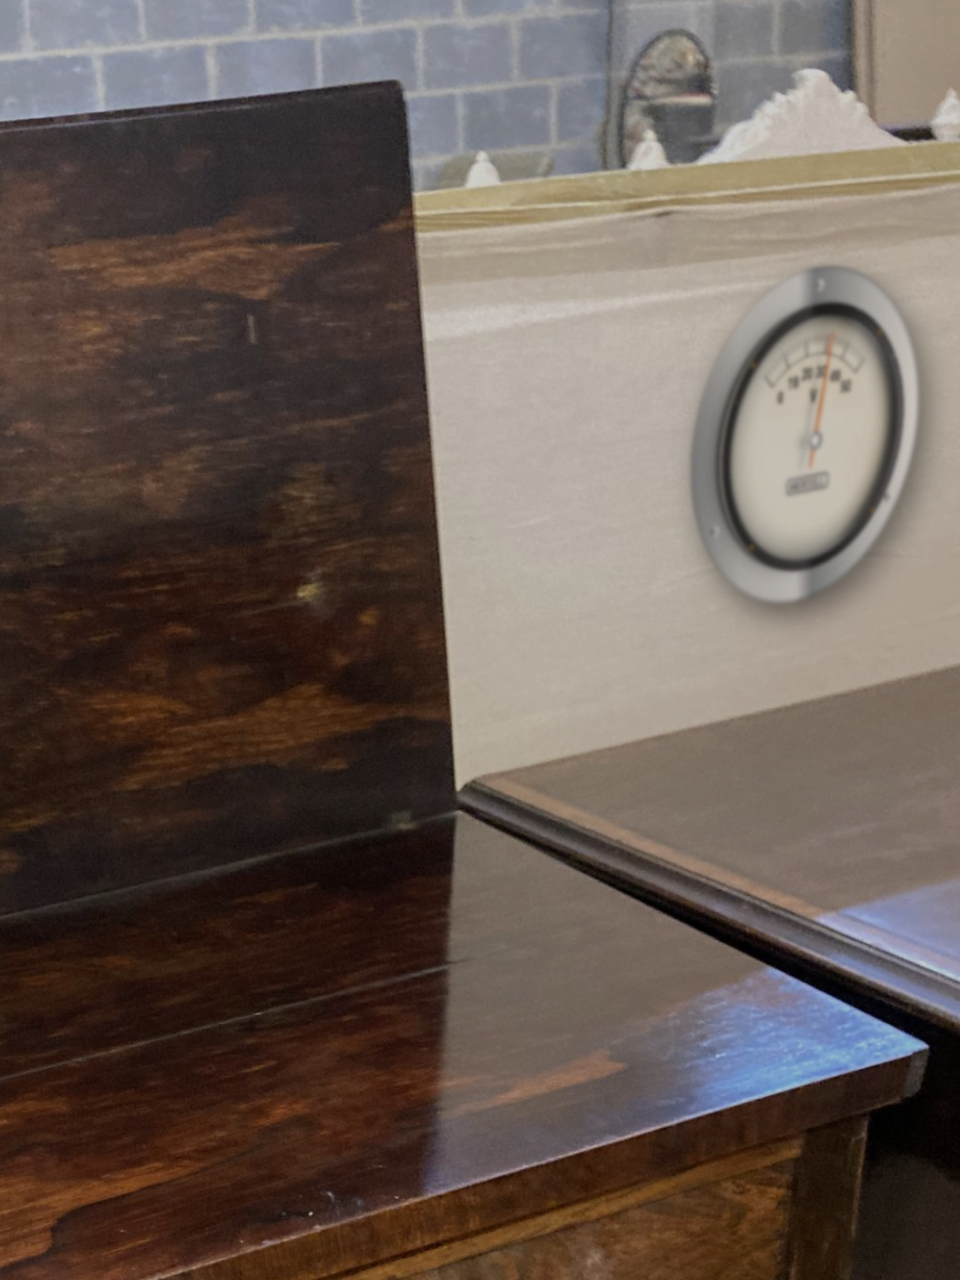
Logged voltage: 30; V
